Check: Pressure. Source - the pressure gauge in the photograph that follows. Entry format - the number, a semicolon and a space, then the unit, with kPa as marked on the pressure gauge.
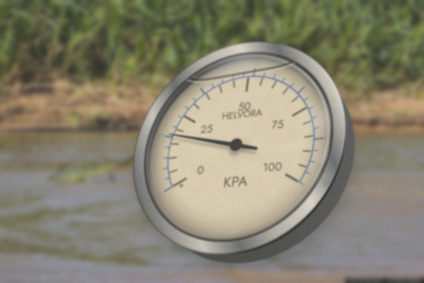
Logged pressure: 17.5; kPa
